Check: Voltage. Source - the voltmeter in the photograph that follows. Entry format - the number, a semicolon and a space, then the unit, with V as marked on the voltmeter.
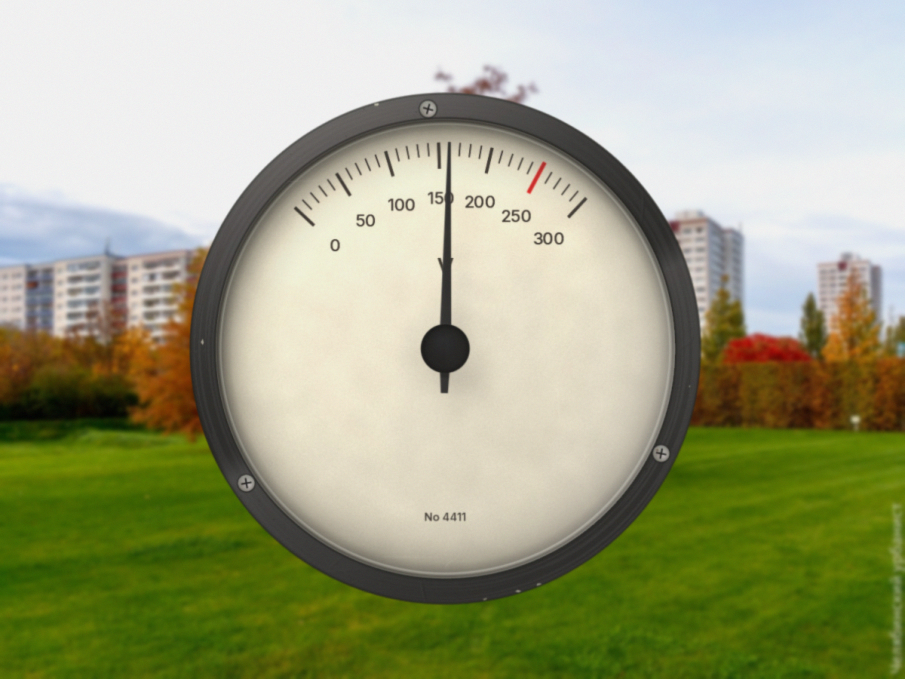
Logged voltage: 160; V
